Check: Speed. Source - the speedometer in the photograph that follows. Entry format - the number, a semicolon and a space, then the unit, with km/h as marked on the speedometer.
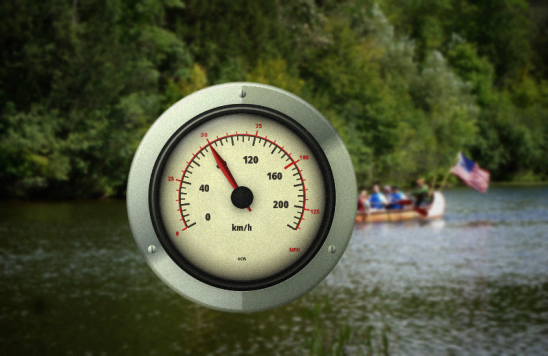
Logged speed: 80; km/h
